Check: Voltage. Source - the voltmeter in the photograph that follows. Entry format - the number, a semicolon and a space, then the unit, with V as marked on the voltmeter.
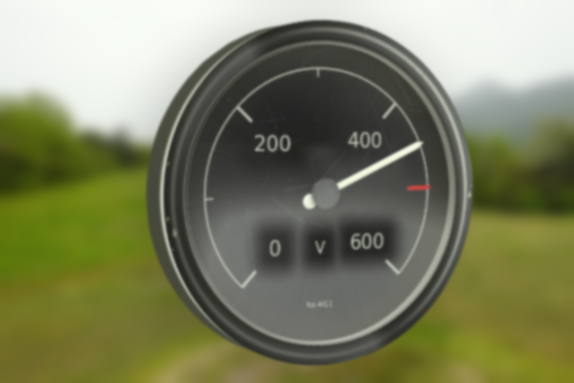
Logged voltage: 450; V
